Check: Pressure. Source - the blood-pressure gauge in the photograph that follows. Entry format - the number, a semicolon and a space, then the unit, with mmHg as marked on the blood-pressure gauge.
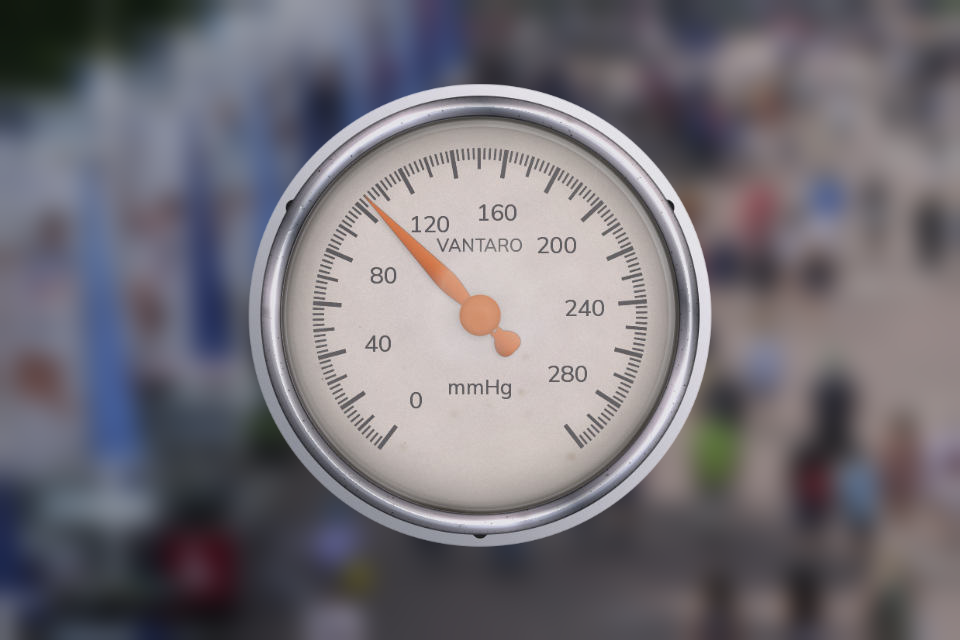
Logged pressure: 104; mmHg
